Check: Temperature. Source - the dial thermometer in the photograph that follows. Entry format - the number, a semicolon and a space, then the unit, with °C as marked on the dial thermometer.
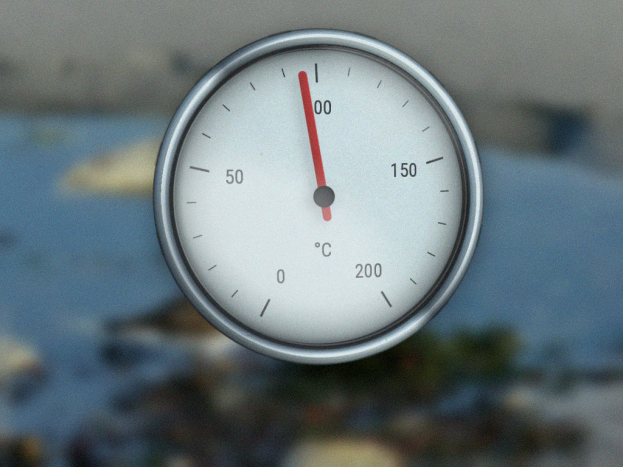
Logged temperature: 95; °C
